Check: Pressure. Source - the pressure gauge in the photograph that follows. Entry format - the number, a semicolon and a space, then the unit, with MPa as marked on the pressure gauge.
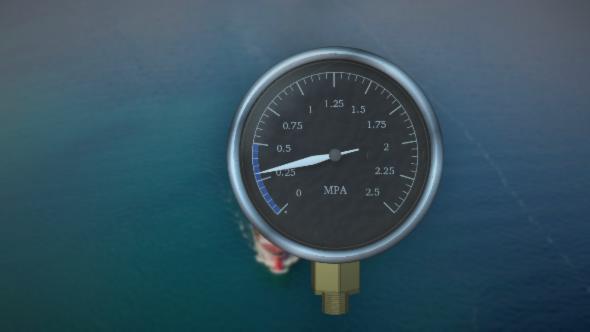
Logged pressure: 0.3; MPa
